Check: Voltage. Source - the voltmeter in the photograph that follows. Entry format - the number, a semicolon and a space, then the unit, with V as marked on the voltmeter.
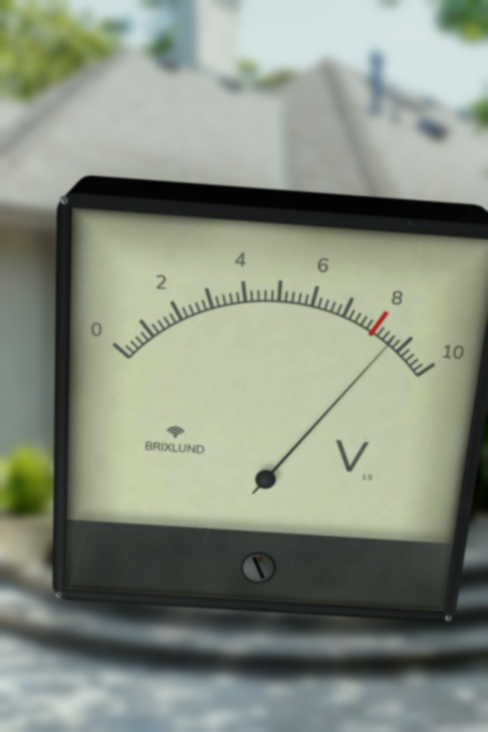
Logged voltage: 8.6; V
